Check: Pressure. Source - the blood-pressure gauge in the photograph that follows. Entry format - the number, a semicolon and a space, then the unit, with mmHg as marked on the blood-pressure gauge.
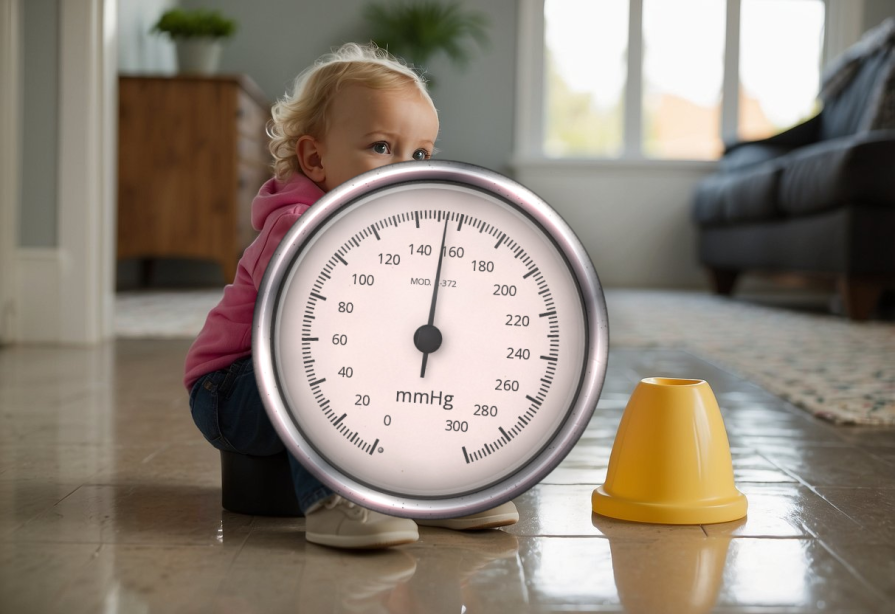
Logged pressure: 154; mmHg
